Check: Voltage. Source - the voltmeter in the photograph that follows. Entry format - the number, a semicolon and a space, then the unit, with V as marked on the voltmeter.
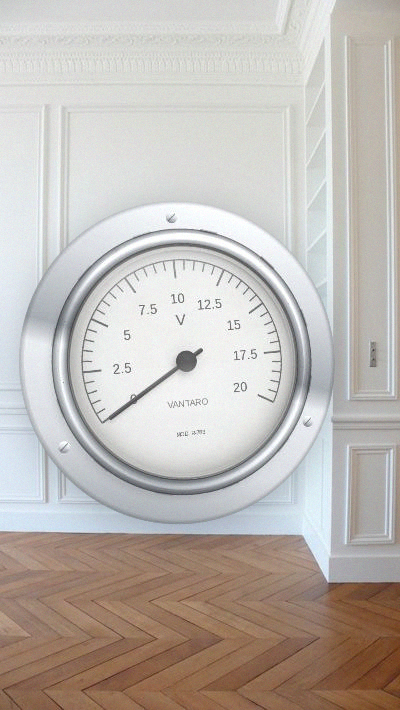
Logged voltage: 0; V
